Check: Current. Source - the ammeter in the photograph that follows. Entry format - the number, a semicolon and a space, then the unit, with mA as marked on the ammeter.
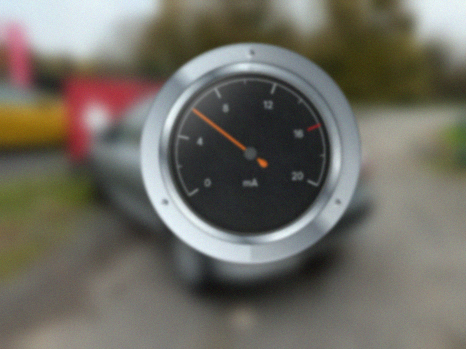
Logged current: 6; mA
